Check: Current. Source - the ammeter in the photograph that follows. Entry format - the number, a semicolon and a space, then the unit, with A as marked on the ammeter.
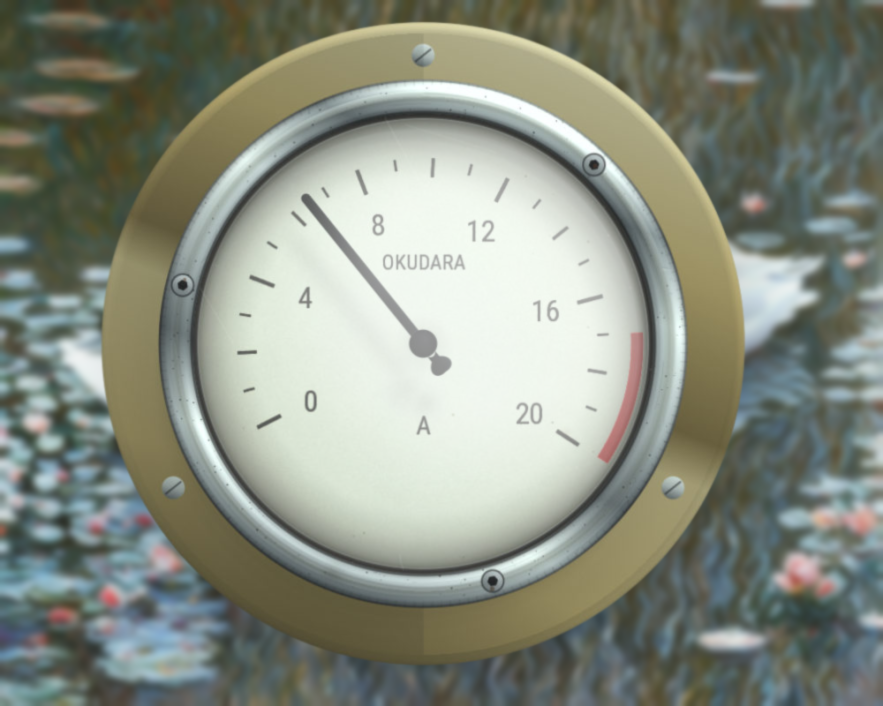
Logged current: 6.5; A
